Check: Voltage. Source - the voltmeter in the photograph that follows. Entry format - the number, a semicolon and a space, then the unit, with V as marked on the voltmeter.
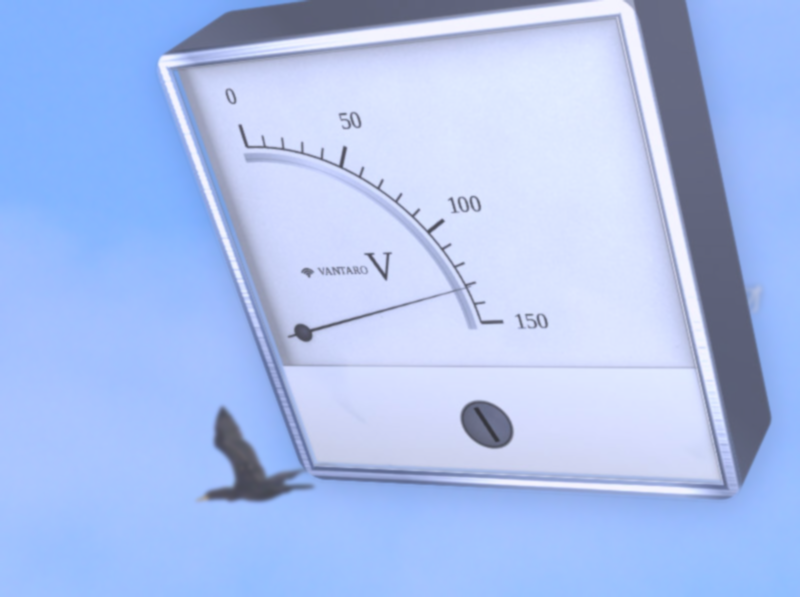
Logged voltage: 130; V
